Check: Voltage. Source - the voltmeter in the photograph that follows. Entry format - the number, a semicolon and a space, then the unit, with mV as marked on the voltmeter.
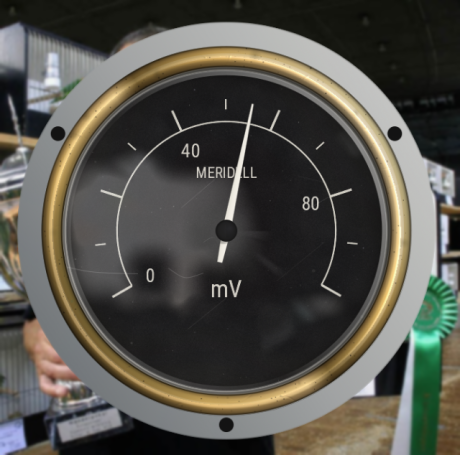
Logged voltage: 55; mV
